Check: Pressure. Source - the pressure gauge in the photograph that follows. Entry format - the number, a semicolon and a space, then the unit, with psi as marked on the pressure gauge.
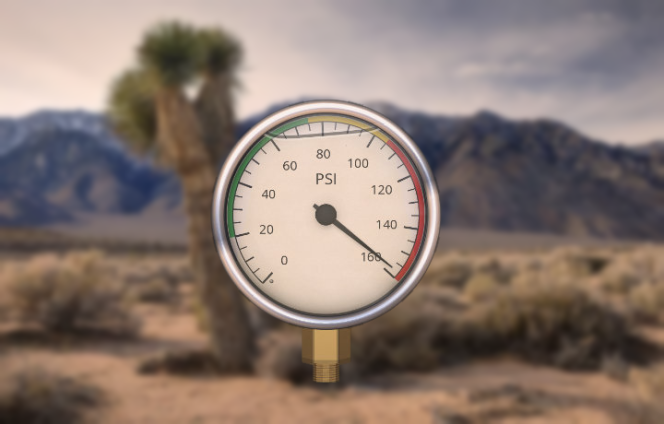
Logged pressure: 157.5; psi
